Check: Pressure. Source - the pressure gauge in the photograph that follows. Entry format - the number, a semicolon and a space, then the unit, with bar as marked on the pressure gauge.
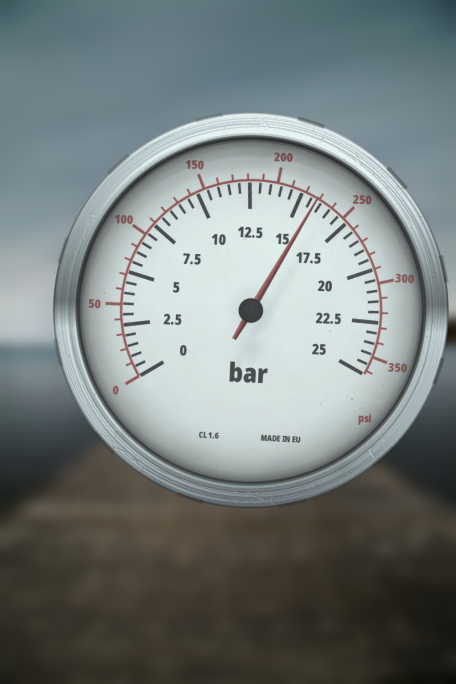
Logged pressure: 15.75; bar
